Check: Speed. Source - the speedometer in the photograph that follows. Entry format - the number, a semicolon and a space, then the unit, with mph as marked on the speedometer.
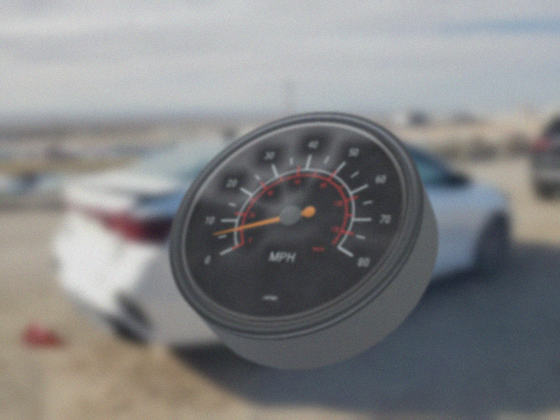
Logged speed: 5; mph
